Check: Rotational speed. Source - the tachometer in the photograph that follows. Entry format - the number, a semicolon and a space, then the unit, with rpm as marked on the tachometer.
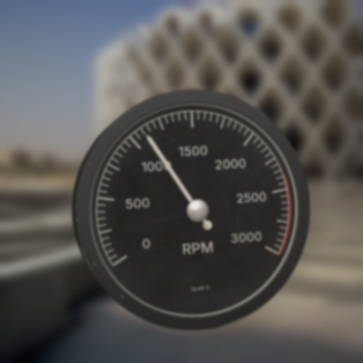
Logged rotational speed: 1100; rpm
